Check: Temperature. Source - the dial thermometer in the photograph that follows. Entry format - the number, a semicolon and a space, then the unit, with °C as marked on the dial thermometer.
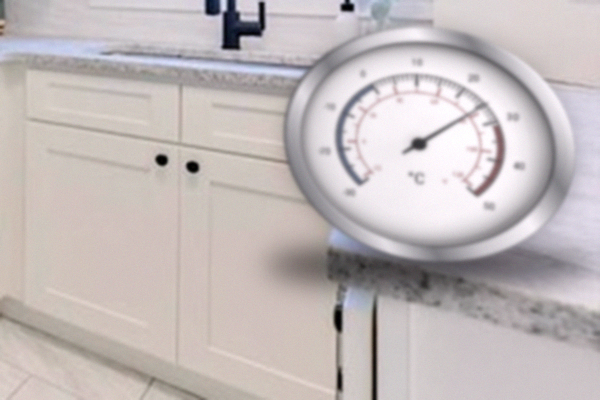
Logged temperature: 25; °C
